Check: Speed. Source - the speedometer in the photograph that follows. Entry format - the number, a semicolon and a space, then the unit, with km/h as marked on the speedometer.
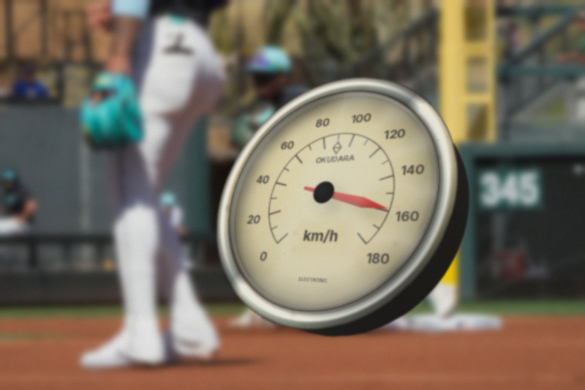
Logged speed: 160; km/h
